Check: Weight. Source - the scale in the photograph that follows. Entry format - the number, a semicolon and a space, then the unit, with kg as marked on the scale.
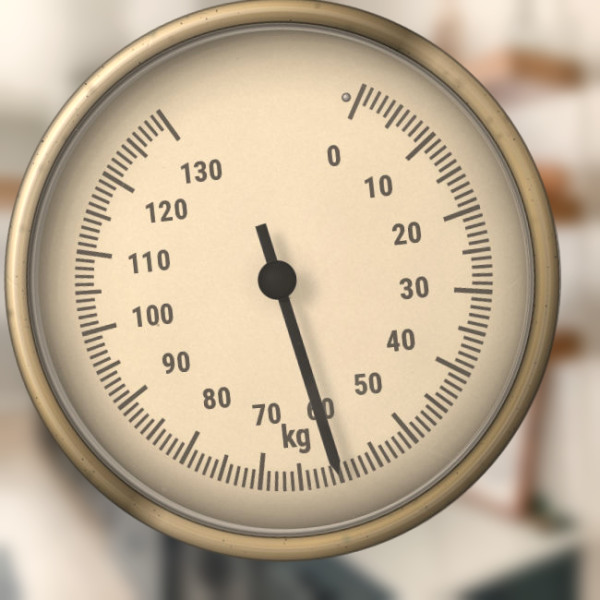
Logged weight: 60; kg
